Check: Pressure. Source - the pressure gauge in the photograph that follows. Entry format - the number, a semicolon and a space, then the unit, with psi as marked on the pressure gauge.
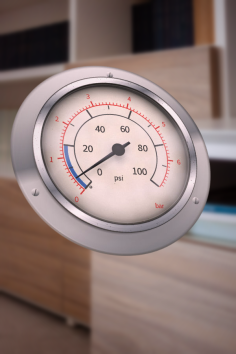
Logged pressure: 5; psi
